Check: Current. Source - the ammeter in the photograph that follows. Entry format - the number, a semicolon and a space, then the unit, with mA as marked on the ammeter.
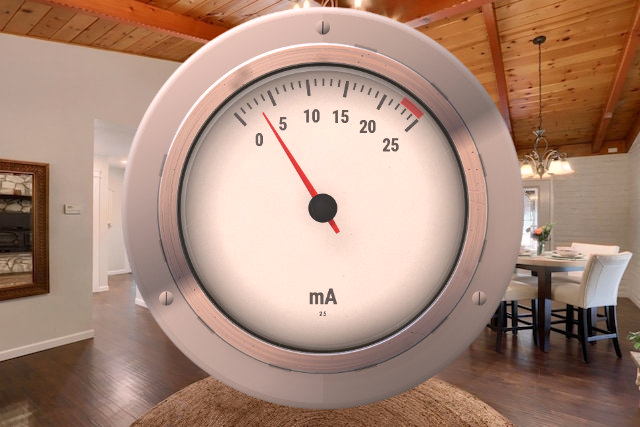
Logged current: 3; mA
